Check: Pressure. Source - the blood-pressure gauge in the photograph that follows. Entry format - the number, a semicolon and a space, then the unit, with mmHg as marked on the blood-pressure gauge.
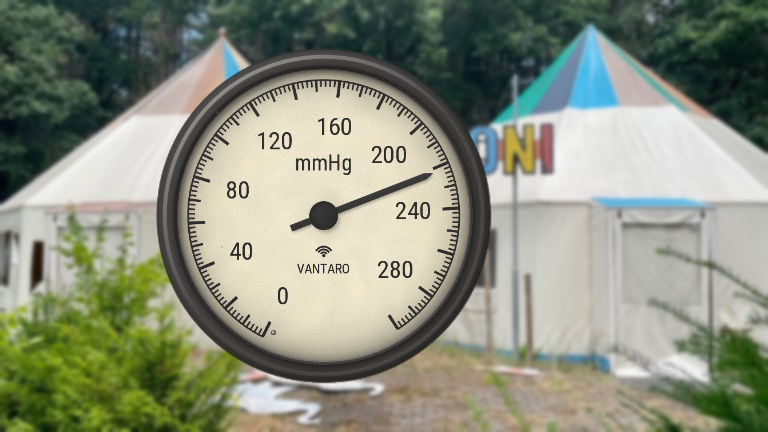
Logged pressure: 222; mmHg
